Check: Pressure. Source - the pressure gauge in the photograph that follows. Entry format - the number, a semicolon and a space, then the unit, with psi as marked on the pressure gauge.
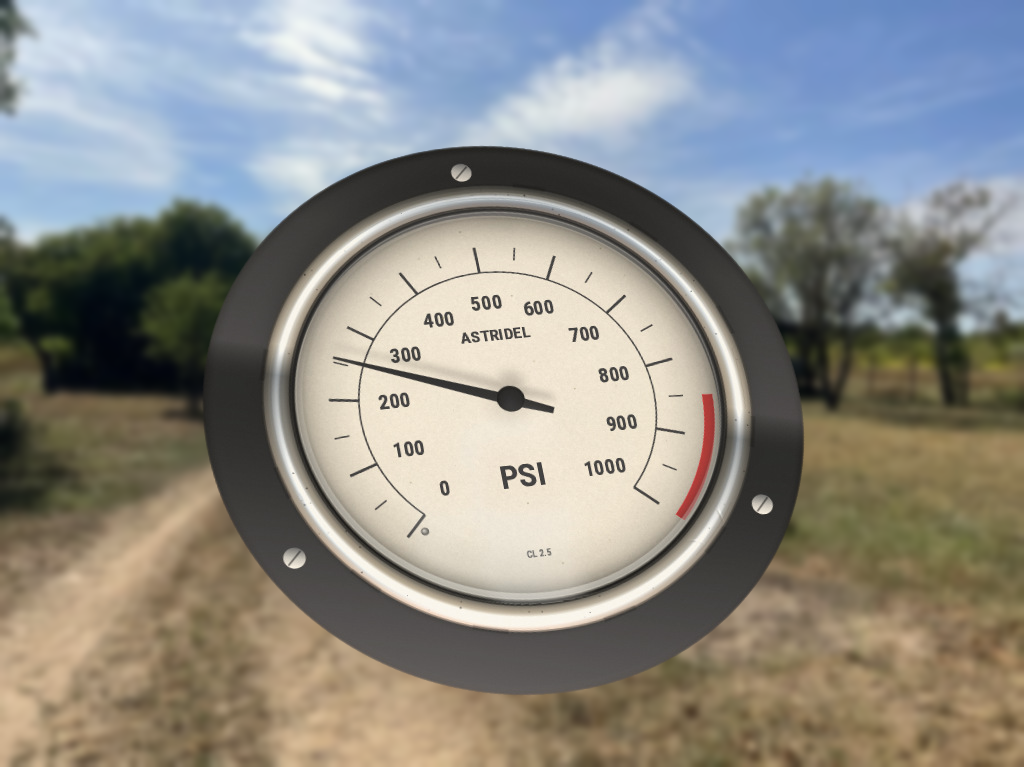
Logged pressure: 250; psi
